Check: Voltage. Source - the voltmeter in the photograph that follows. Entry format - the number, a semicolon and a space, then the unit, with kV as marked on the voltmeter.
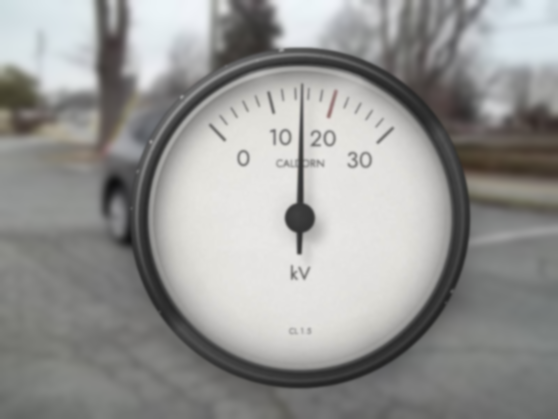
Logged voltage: 15; kV
